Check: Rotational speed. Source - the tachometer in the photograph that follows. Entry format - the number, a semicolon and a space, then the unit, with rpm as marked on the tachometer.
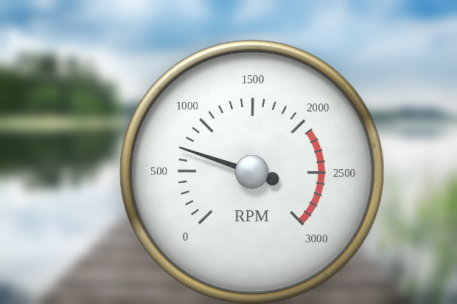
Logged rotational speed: 700; rpm
